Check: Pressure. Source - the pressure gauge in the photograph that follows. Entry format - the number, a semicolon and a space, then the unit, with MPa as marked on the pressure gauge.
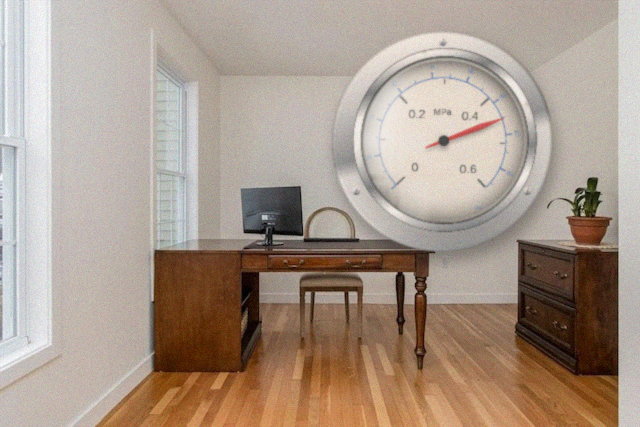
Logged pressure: 0.45; MPa
